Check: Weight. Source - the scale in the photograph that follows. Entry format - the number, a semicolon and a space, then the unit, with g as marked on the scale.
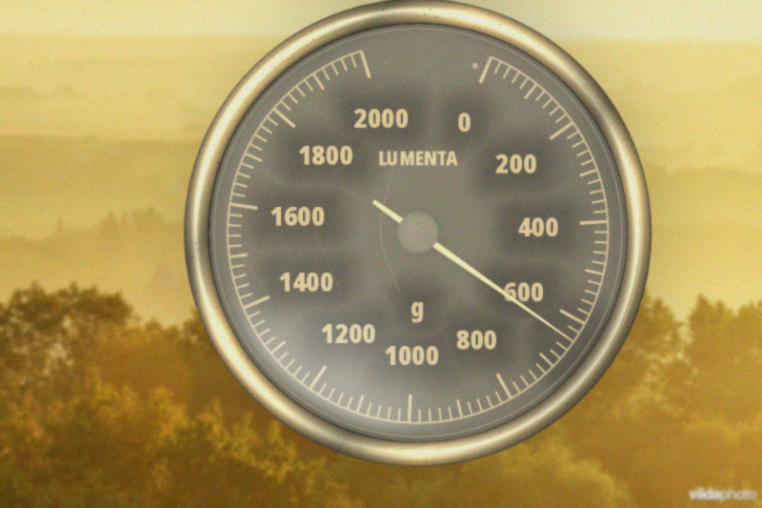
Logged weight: 640; g
